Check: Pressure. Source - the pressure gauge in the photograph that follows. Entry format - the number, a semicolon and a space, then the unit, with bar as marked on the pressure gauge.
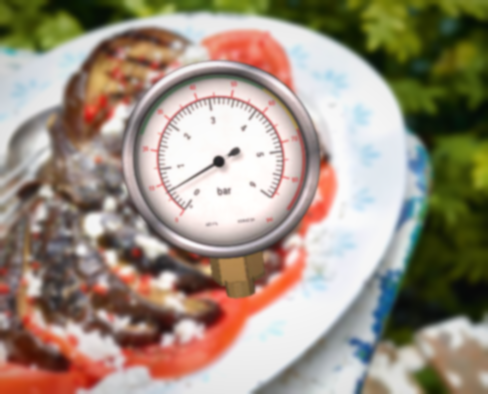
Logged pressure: 0.5; bar
